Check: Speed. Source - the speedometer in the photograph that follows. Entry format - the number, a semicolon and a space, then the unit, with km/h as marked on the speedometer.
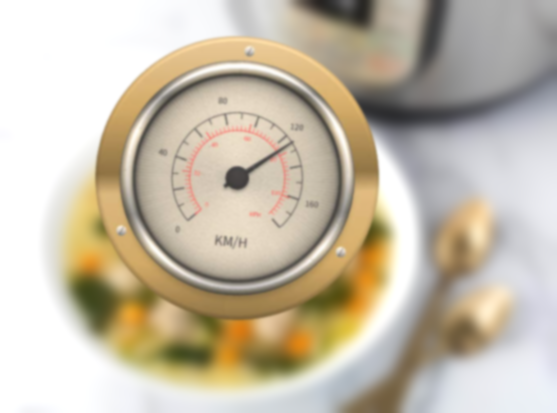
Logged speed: 125; km/h
